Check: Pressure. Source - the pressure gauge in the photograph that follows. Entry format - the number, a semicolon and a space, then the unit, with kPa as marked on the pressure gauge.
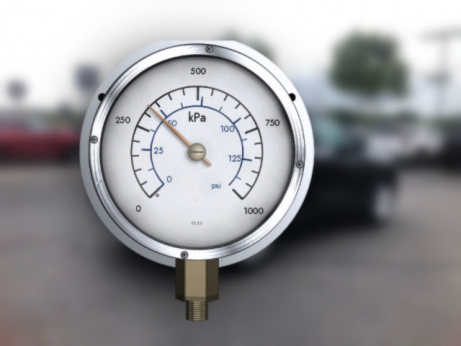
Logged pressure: 325; kPa
